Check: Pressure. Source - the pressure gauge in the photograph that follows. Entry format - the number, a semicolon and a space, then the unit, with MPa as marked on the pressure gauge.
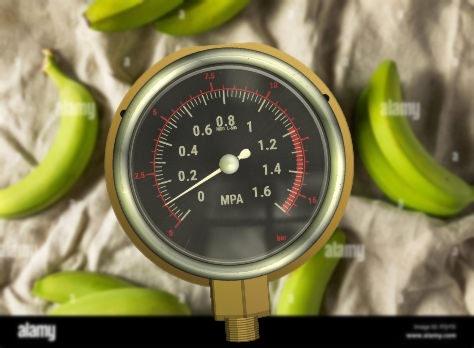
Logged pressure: 0.1; MPa
